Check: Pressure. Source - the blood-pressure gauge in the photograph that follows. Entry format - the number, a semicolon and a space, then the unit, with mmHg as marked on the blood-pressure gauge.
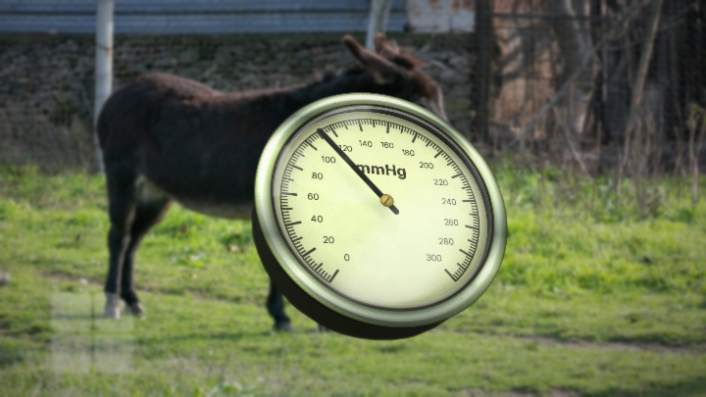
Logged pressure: 110; mmHg
